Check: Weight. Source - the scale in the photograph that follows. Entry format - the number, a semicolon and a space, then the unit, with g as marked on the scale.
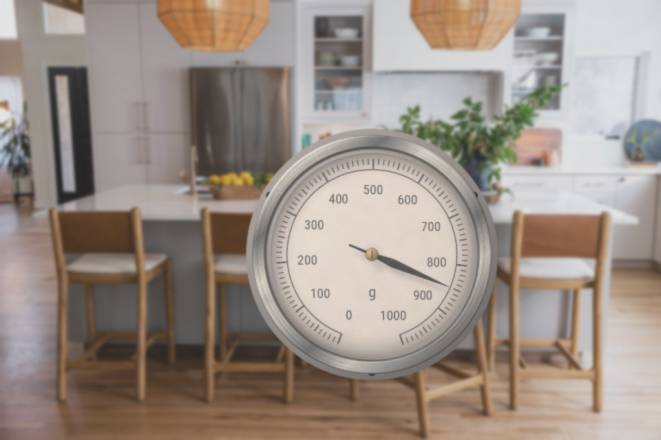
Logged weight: 850; g
